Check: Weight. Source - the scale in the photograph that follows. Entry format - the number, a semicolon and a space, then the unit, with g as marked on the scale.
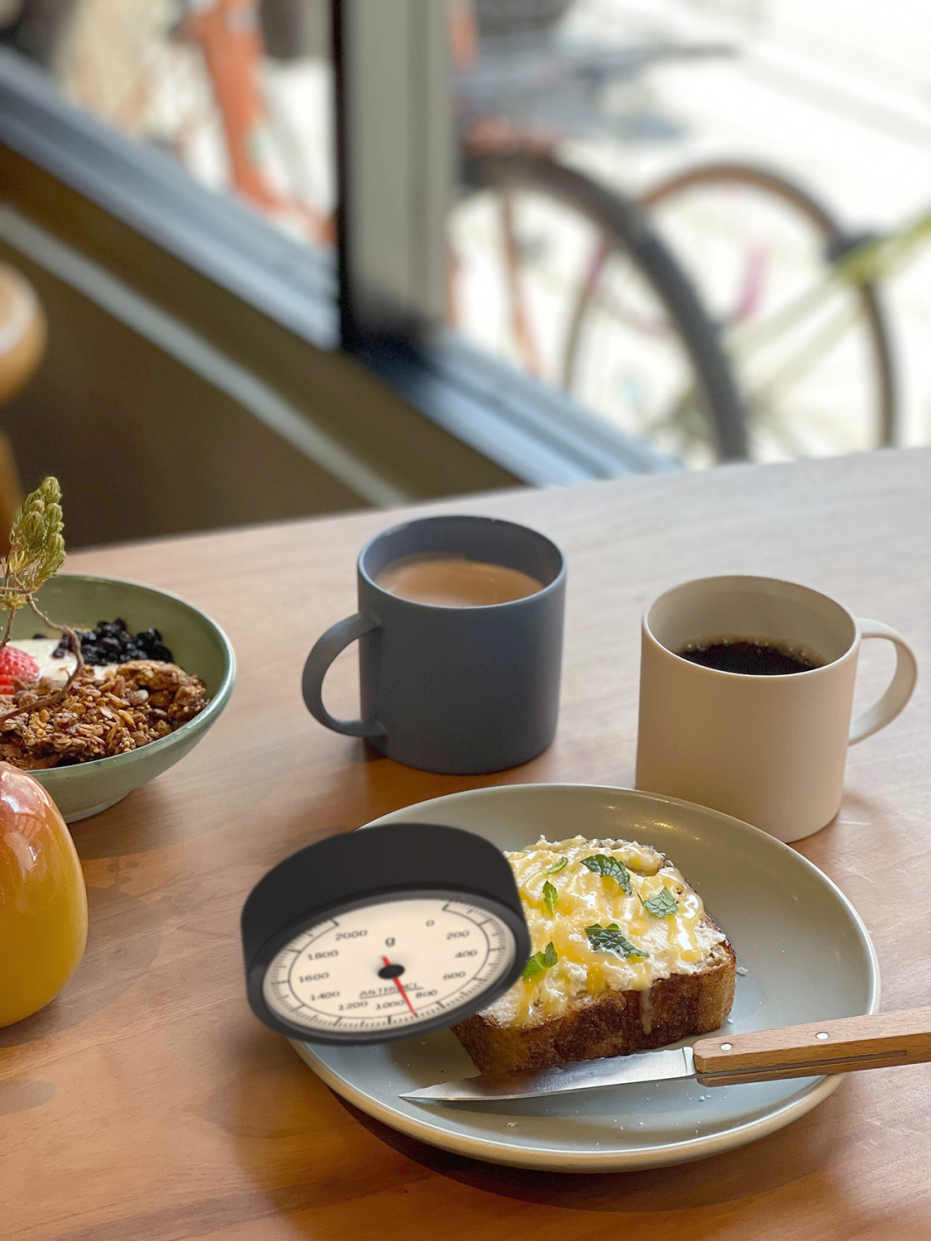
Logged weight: 900; g
